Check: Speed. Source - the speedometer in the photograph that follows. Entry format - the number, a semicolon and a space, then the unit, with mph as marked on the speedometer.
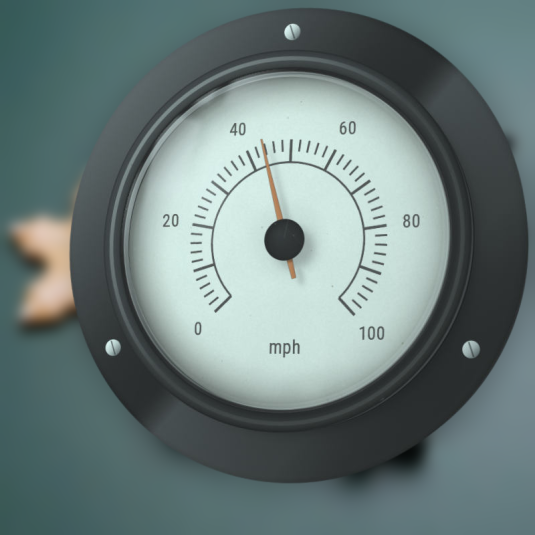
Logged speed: 44; mph
